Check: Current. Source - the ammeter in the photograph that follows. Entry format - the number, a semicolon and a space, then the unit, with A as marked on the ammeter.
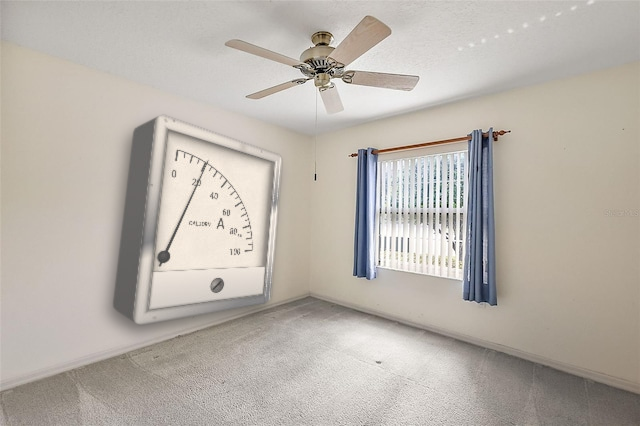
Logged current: 20; A
